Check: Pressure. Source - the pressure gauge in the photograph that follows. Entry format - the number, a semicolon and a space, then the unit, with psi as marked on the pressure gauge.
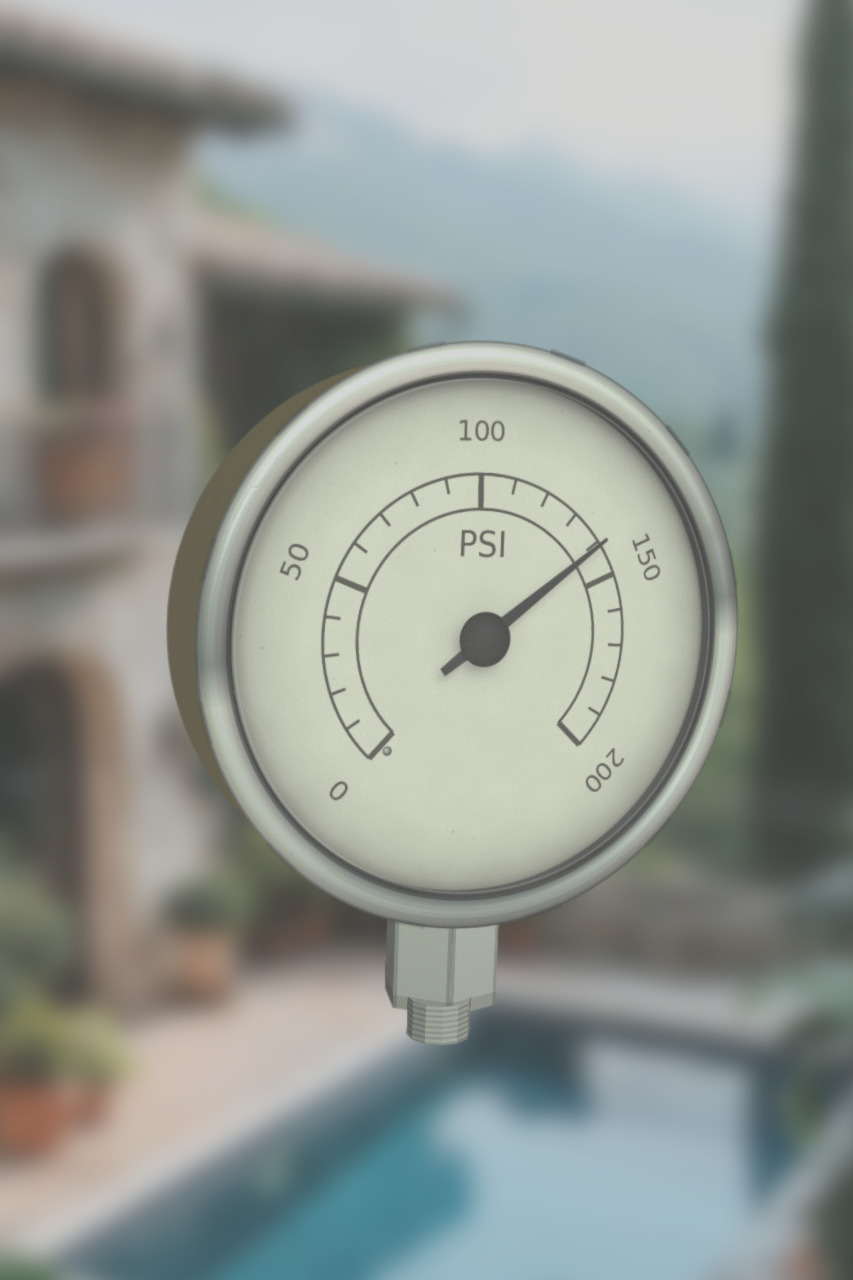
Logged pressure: 140; psi
